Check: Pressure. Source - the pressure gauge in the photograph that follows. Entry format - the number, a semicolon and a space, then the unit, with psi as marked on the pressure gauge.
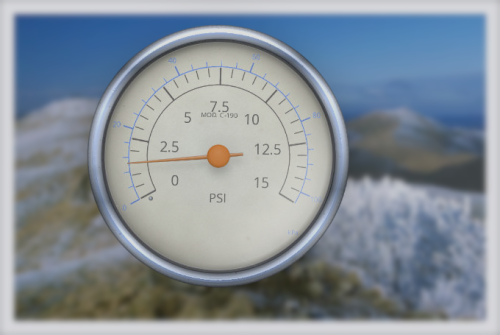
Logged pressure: 1.5; psi
